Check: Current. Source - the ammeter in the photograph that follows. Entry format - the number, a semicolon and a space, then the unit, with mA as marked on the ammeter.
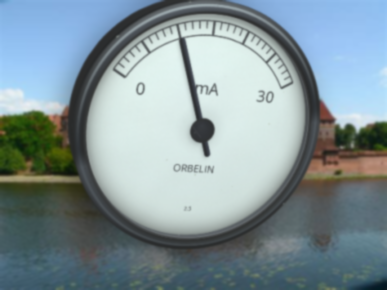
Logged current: 10; mA
